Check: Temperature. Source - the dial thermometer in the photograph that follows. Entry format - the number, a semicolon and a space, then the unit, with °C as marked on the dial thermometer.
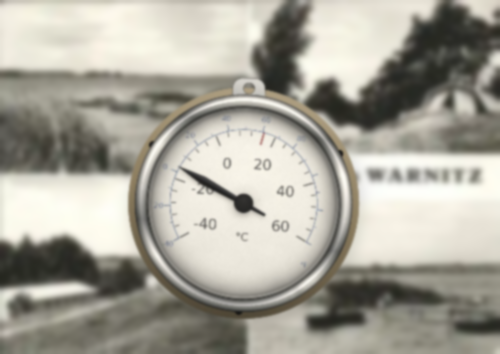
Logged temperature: -16; °C
